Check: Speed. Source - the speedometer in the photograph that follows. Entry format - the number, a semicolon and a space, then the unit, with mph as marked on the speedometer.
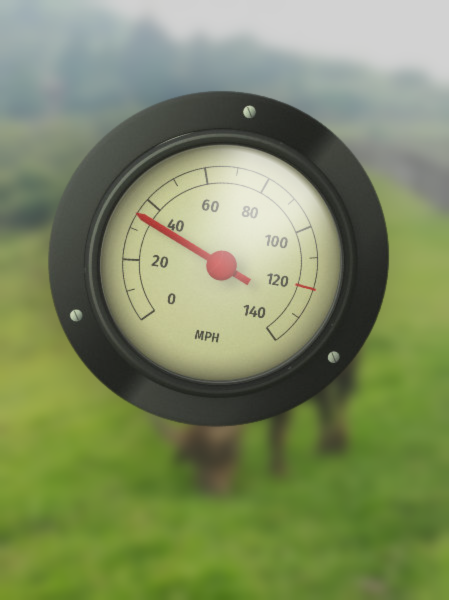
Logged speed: 35; mph
